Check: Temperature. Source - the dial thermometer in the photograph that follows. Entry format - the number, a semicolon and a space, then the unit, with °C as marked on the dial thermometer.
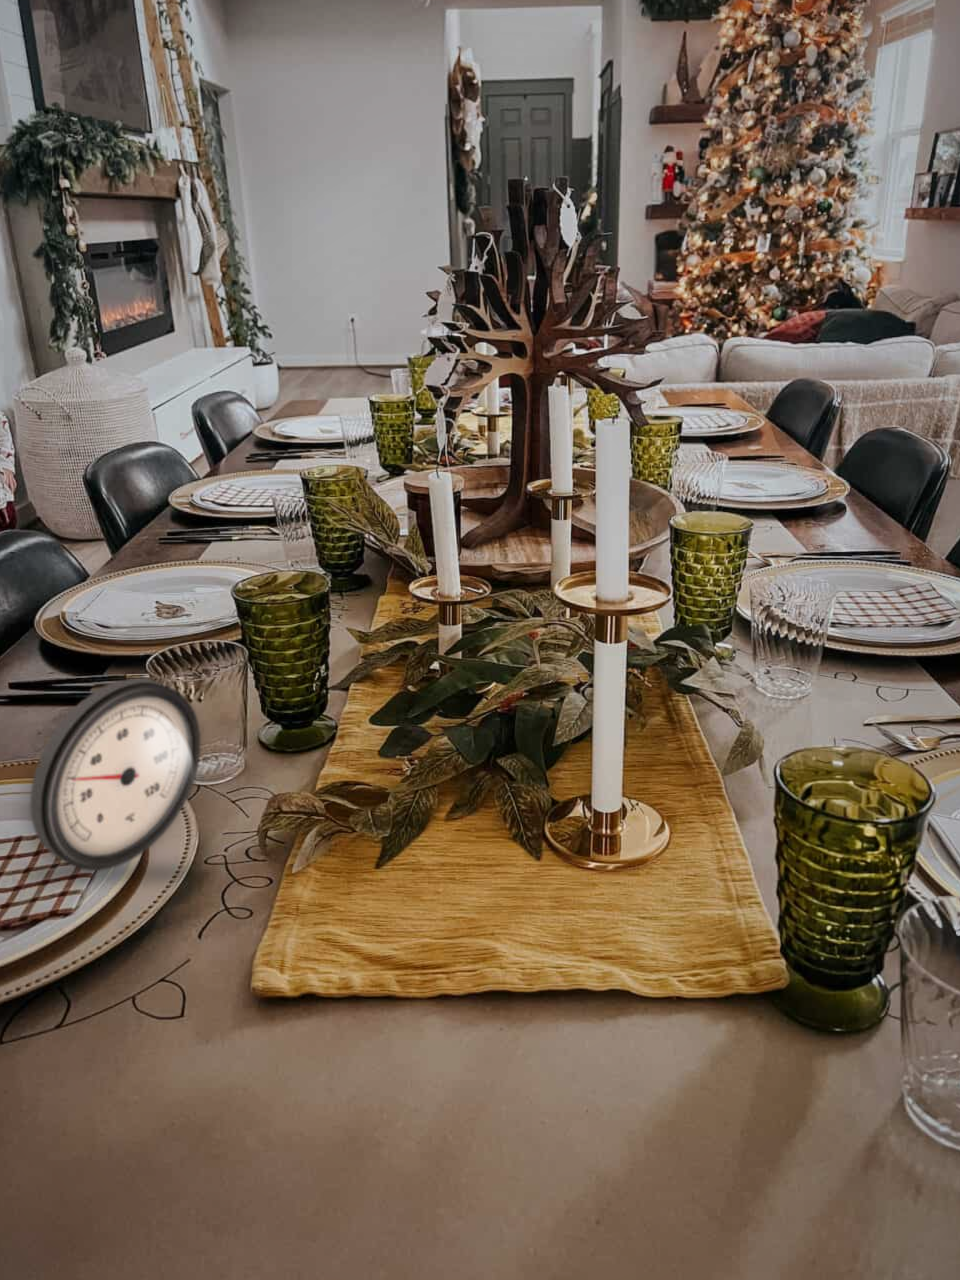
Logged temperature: 30; °C
